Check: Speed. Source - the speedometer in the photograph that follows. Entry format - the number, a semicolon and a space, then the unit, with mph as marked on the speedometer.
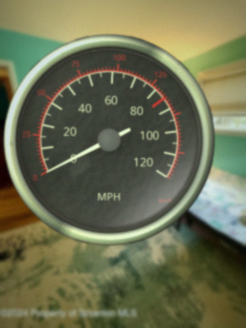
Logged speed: 0; mph
